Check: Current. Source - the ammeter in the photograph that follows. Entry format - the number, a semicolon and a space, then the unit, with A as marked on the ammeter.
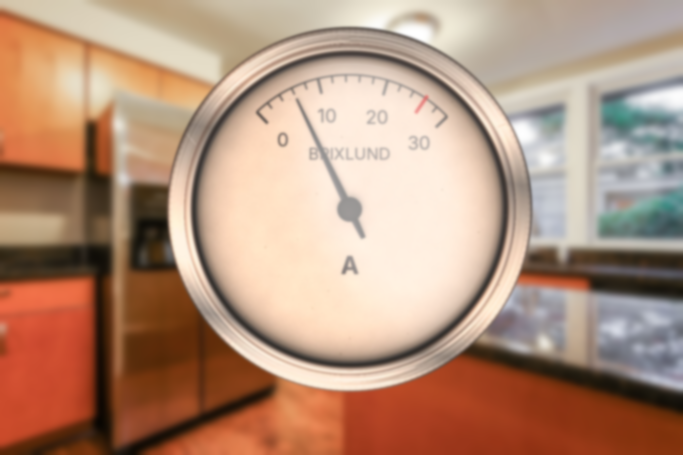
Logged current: 6; A
